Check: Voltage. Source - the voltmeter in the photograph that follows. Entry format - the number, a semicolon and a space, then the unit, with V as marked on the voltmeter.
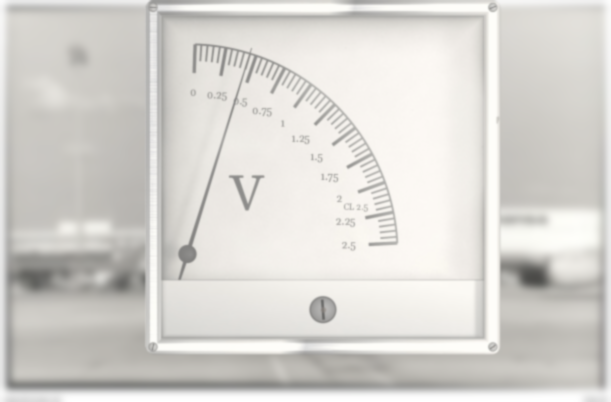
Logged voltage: 0.45; V
